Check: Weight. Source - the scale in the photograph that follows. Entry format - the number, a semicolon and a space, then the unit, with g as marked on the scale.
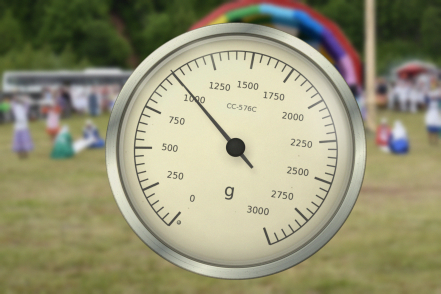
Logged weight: 1000; g
